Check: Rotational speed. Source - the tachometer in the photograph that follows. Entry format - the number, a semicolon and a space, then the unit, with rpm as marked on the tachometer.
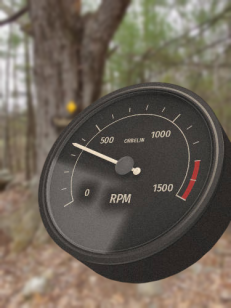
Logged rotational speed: 350; rpm
